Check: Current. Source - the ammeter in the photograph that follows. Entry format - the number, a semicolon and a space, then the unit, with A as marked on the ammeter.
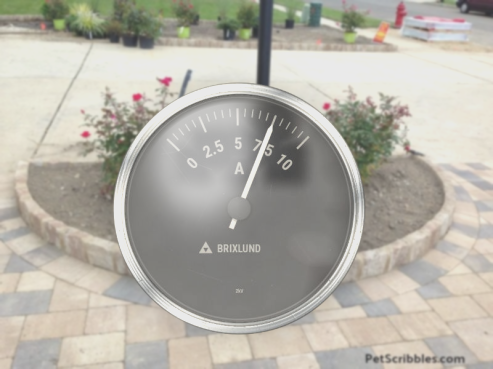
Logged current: 7.5; A
